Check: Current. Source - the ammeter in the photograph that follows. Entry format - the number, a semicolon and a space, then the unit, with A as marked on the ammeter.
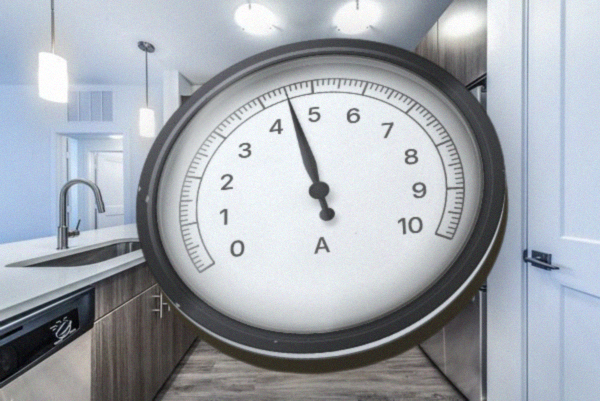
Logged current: 4.5; A
